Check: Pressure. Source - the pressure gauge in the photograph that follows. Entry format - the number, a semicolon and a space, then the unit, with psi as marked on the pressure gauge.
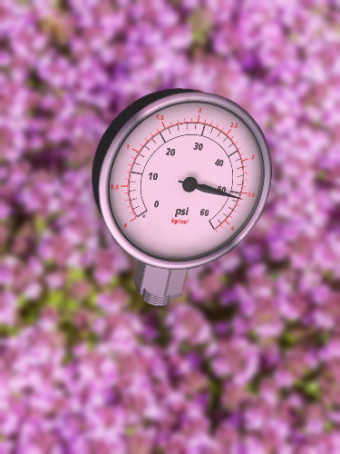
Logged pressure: 51; psi
